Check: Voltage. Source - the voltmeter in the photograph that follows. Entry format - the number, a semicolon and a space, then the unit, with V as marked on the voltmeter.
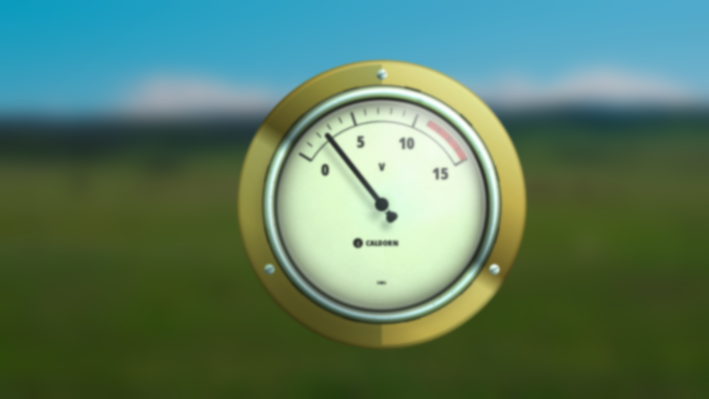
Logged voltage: 2.5; V
